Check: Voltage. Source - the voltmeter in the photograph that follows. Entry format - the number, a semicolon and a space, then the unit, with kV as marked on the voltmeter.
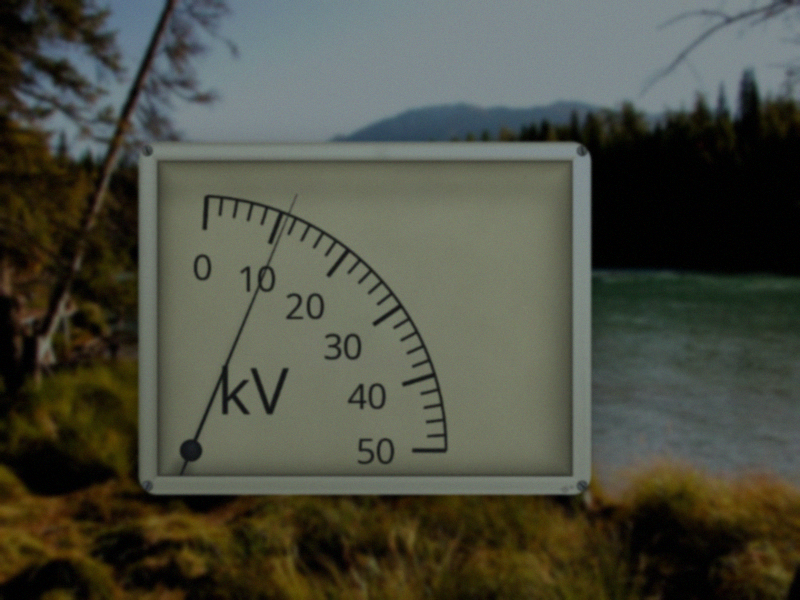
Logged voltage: 11; kV
